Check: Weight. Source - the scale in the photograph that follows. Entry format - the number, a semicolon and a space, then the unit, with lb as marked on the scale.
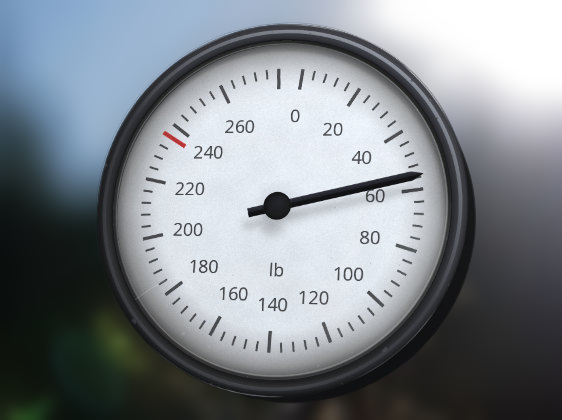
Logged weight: 56; lb
